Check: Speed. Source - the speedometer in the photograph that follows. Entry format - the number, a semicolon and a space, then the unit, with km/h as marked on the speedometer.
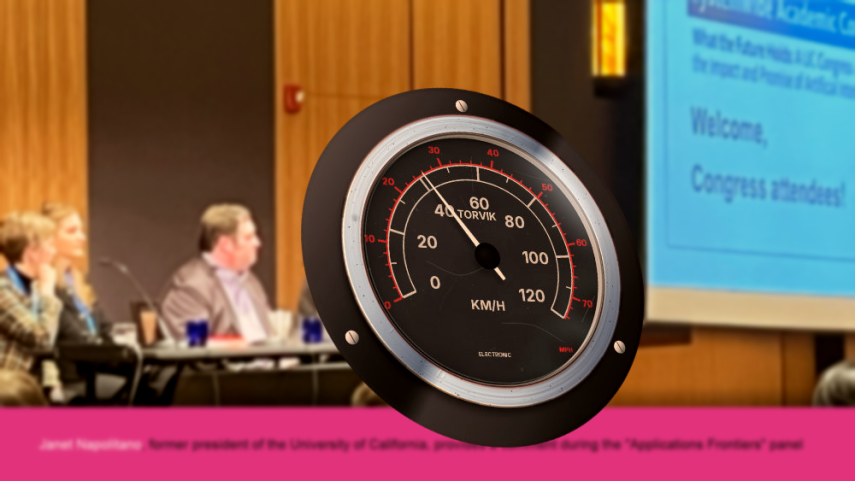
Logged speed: 40; km/h
